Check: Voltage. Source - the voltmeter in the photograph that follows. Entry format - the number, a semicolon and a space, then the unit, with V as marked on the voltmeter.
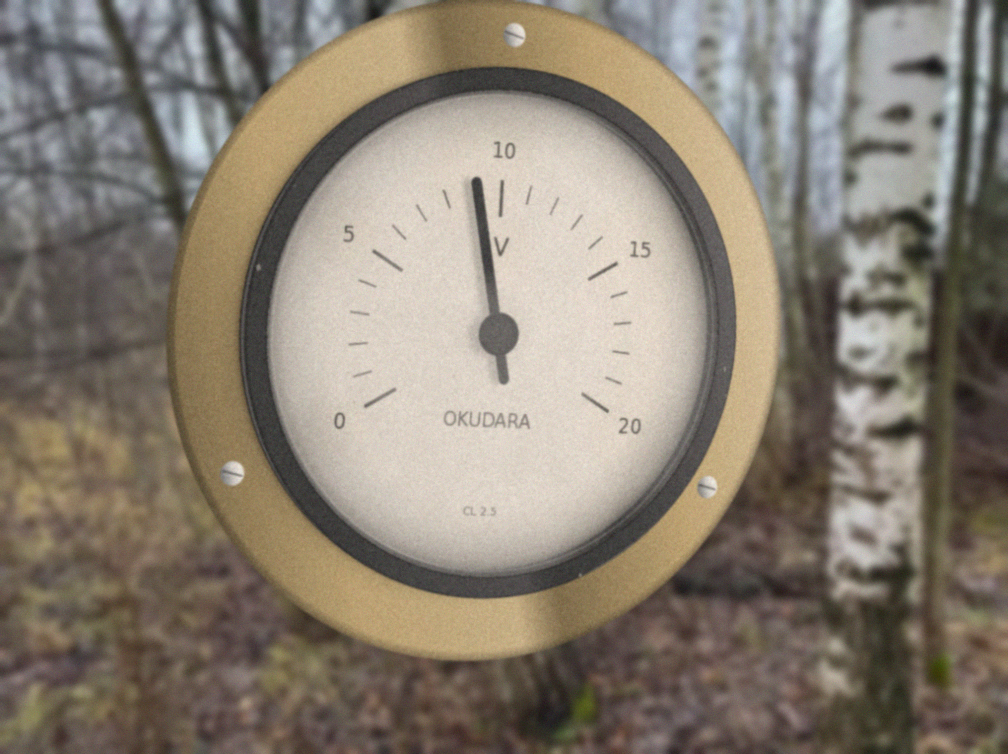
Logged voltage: 9; V
